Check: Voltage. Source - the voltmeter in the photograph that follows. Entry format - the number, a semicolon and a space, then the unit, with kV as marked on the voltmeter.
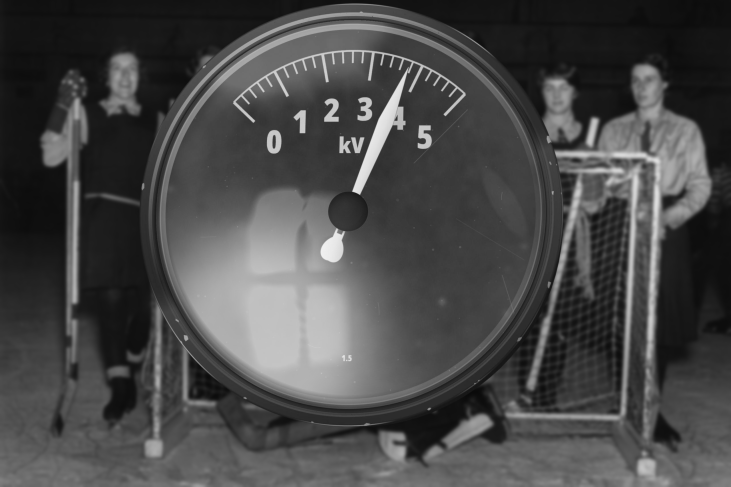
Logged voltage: 3.8; kV
